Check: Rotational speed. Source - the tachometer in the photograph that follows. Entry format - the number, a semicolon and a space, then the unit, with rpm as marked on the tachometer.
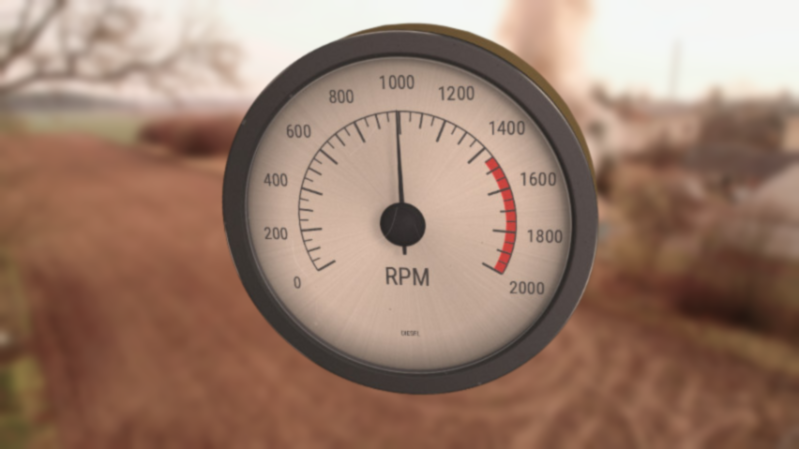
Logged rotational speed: 1000; rpm
